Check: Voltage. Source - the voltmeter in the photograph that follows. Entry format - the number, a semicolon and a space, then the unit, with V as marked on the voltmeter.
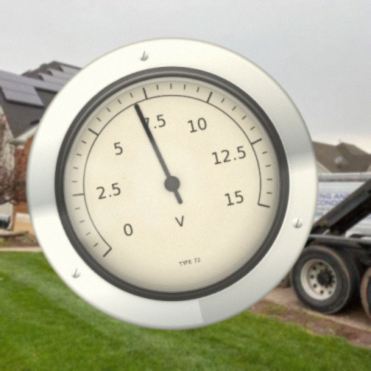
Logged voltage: 7; V
